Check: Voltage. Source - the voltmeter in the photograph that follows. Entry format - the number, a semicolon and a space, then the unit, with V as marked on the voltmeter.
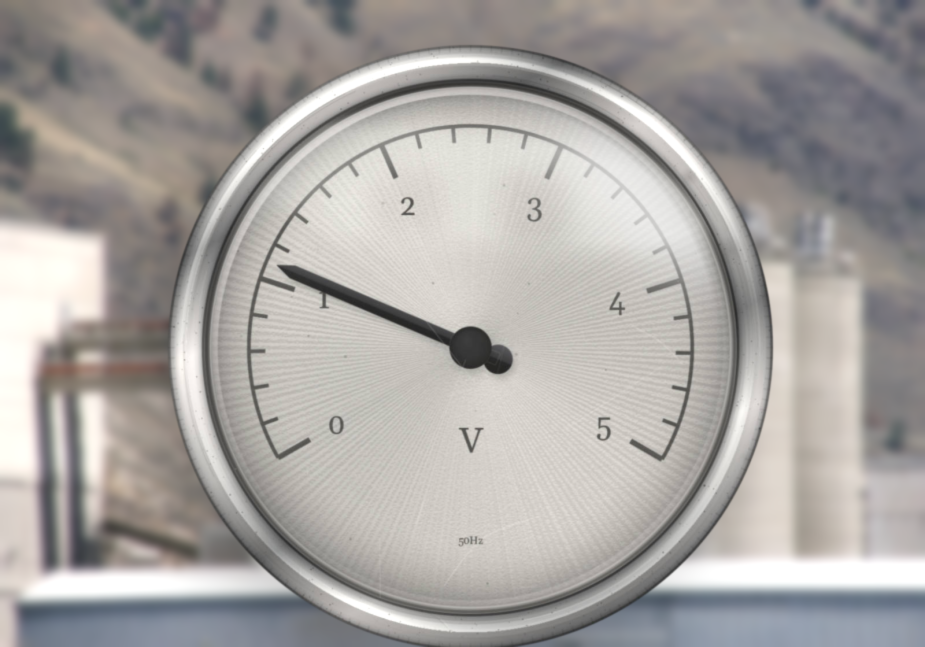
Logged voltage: 1.1; V
